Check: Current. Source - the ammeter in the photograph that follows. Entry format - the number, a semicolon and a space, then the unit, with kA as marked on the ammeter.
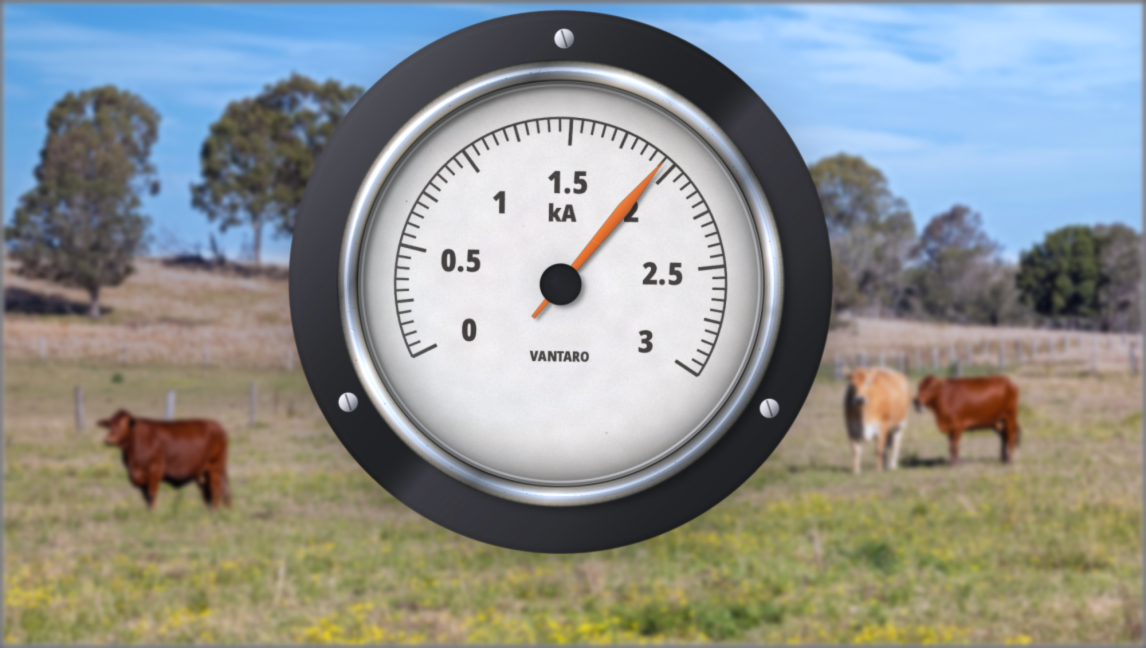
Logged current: 1.95; kA
